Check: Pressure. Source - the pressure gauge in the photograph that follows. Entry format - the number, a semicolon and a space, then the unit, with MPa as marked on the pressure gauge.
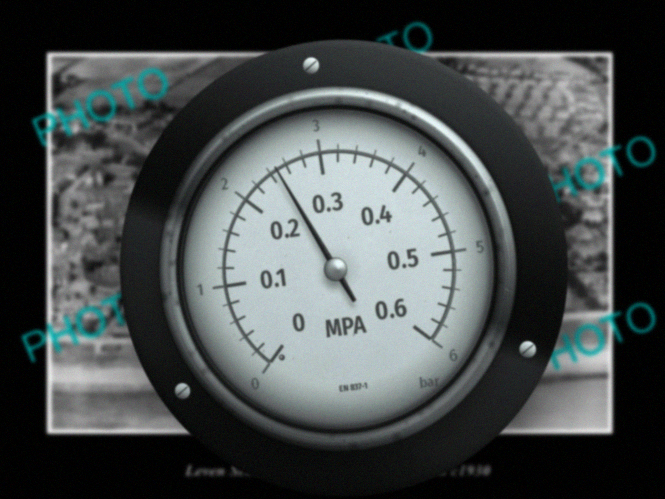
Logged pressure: 0.25; MPa
